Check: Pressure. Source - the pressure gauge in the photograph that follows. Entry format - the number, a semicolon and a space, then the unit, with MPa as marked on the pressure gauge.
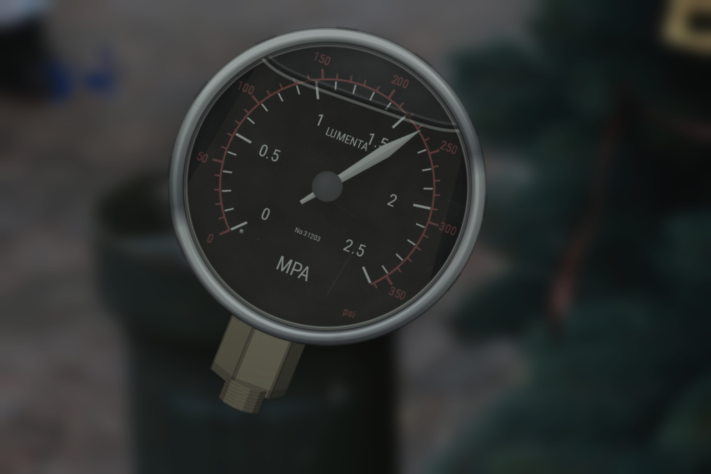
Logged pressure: 1.6; MPa
